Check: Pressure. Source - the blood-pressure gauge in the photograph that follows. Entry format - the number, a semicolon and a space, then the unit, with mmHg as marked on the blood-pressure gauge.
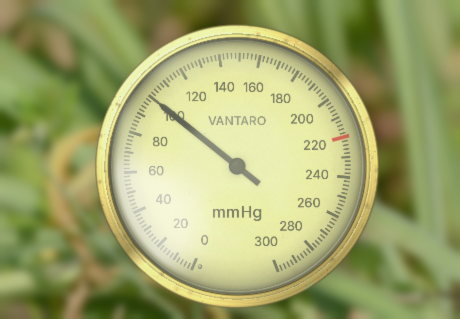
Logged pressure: 100; mmHg
